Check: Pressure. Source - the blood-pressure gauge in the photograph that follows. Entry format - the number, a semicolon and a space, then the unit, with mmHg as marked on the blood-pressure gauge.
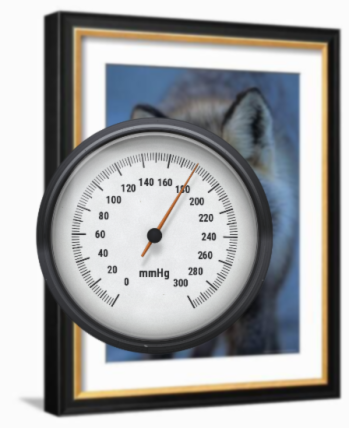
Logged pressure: 180; mmHg
